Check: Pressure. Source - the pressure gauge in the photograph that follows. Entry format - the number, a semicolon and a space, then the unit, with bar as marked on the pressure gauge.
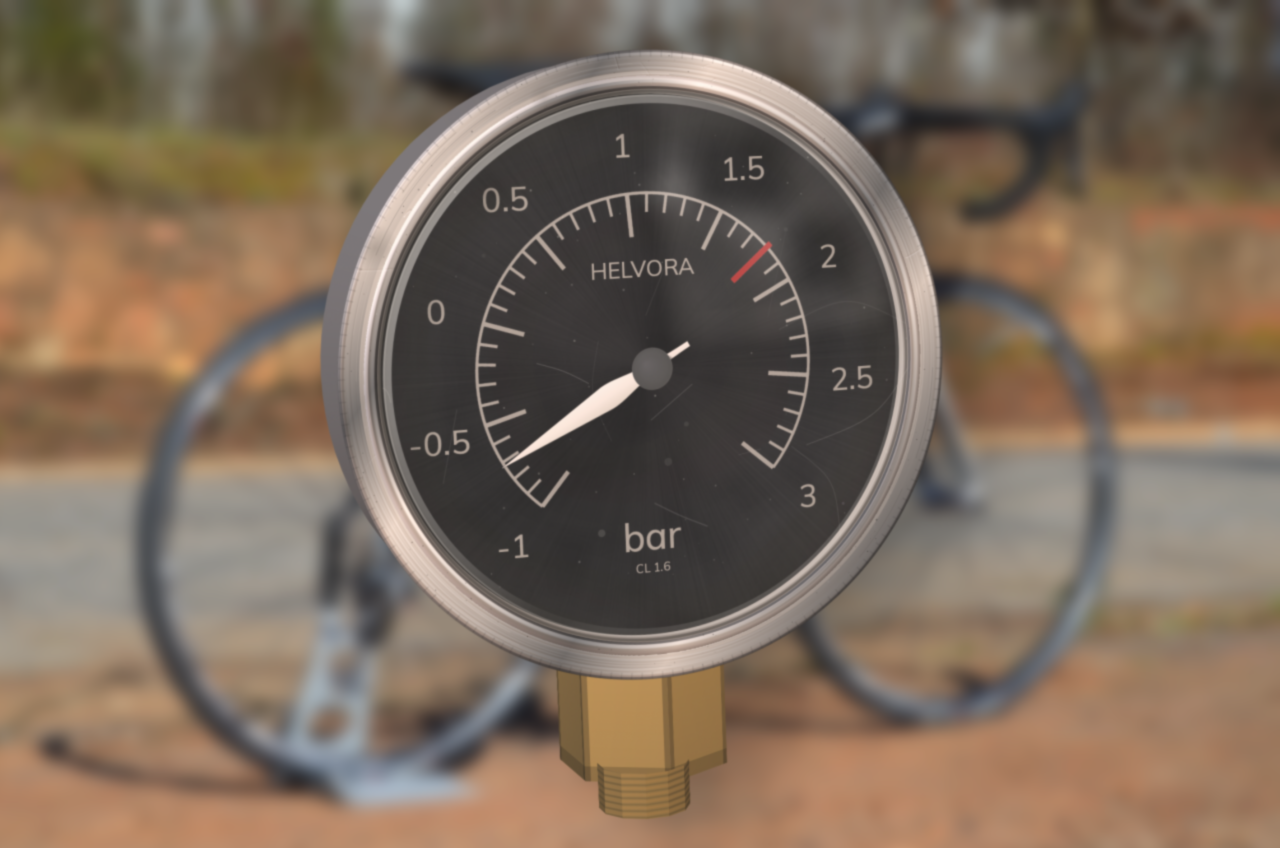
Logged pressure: -0.7; bar
